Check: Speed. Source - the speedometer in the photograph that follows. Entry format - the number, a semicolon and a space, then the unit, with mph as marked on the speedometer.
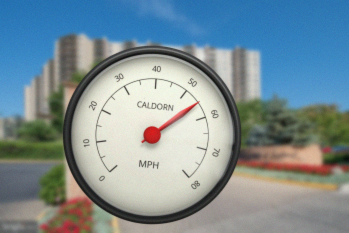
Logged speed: 55; mph
